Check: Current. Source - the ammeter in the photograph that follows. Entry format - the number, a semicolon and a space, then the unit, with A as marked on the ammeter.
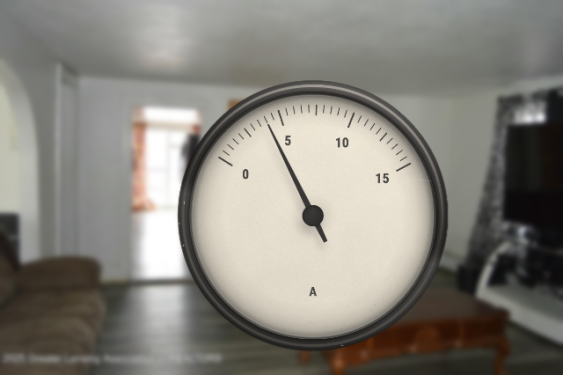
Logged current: 4; A
